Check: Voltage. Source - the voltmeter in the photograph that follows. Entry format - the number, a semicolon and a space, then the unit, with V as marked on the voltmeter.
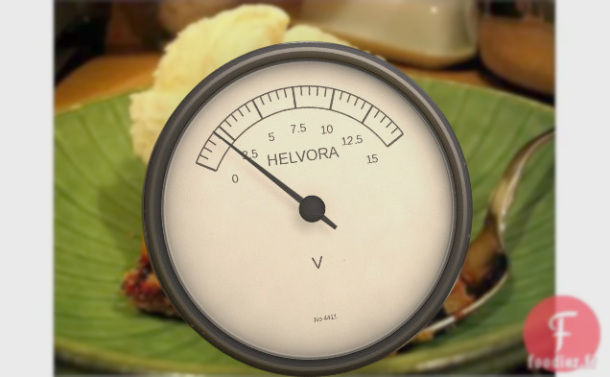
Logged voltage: 2; V
